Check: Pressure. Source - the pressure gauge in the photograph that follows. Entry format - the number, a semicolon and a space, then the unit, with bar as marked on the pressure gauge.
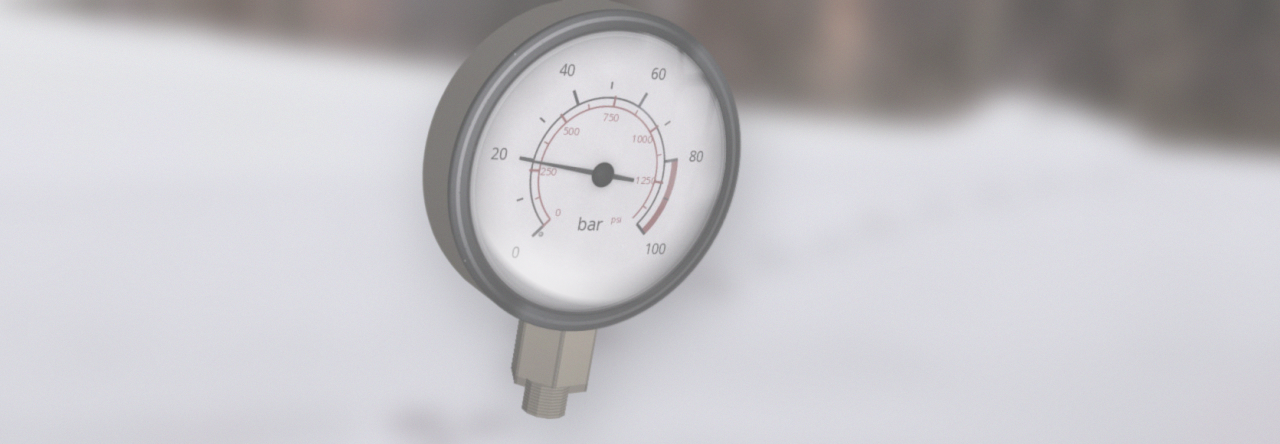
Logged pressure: 20; bar
